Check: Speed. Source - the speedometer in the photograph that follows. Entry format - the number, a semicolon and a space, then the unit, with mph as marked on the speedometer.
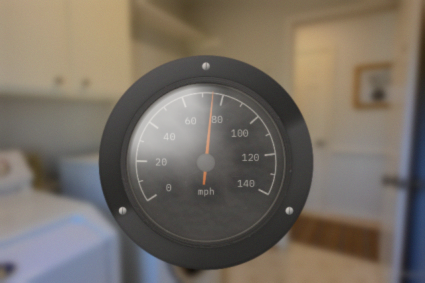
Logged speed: 75; mph
